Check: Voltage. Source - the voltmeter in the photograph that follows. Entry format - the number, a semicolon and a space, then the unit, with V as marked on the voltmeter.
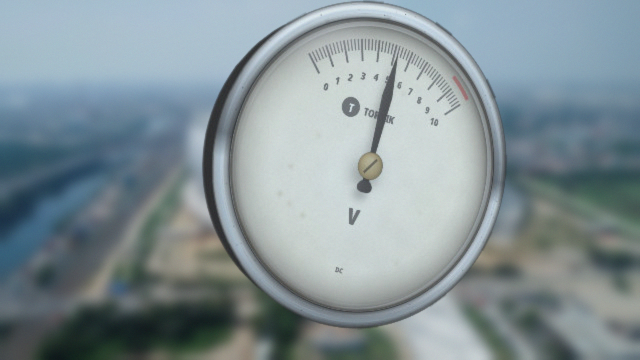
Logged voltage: 5; V
